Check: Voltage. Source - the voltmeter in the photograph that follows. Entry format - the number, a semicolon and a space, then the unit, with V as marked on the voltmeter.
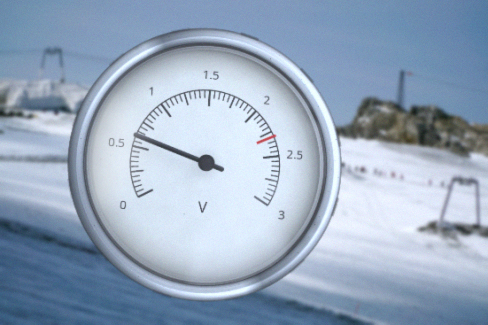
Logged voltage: 0.6; V
